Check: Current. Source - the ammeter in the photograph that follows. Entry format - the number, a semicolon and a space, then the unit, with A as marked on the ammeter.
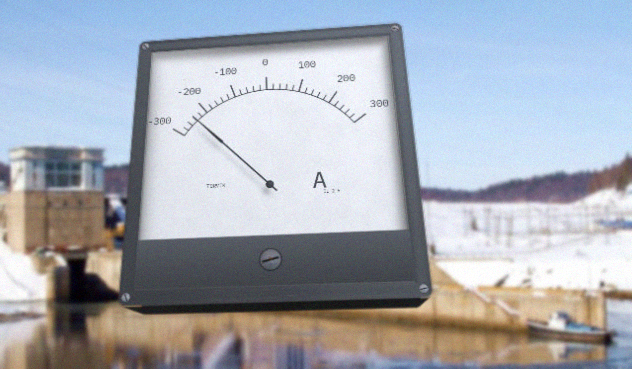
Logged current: -240; A
